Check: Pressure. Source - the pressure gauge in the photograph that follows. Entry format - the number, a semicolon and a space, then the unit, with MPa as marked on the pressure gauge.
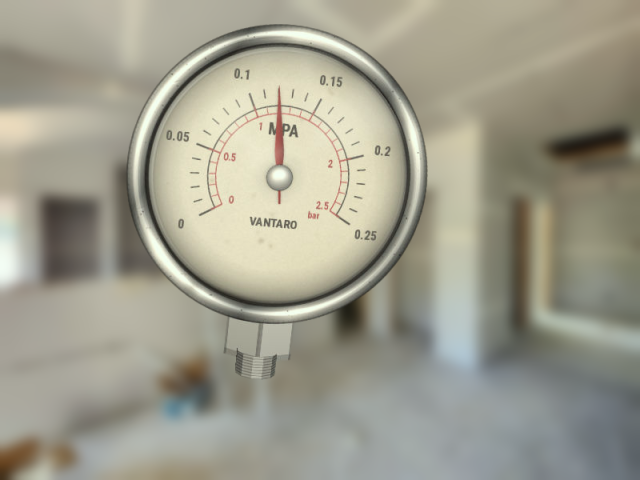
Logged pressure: 0.12; MPa
